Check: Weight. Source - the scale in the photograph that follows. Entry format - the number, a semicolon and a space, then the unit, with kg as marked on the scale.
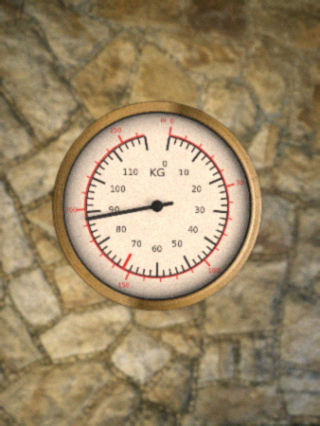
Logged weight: 88; kg
